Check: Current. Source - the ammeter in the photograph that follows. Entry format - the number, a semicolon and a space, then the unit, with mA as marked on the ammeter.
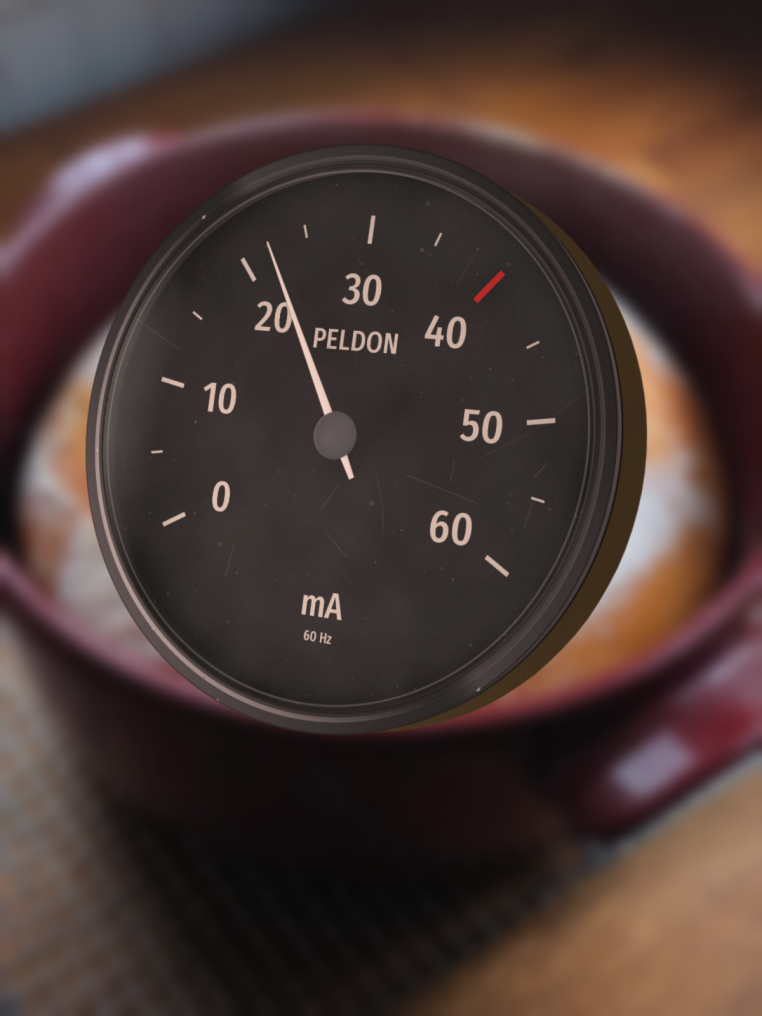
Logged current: 22.5; mA
